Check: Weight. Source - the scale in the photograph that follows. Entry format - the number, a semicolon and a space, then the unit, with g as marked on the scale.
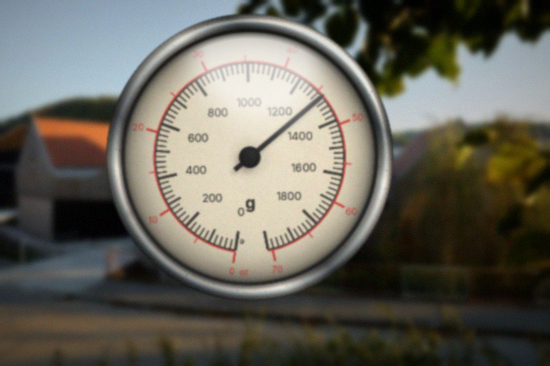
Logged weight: 1300; g
